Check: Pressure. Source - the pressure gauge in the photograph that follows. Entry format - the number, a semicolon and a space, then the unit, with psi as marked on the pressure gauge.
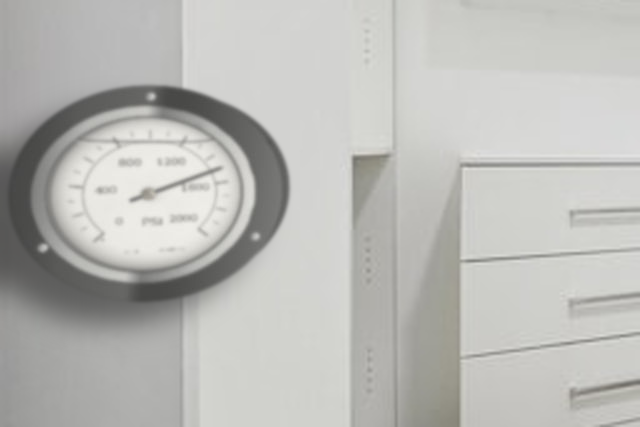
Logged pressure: 1500; psi
